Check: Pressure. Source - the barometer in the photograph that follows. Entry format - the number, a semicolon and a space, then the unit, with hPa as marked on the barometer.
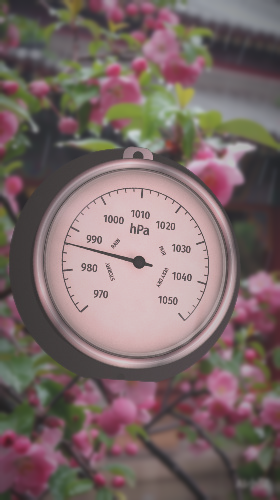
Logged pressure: 986; hPa
